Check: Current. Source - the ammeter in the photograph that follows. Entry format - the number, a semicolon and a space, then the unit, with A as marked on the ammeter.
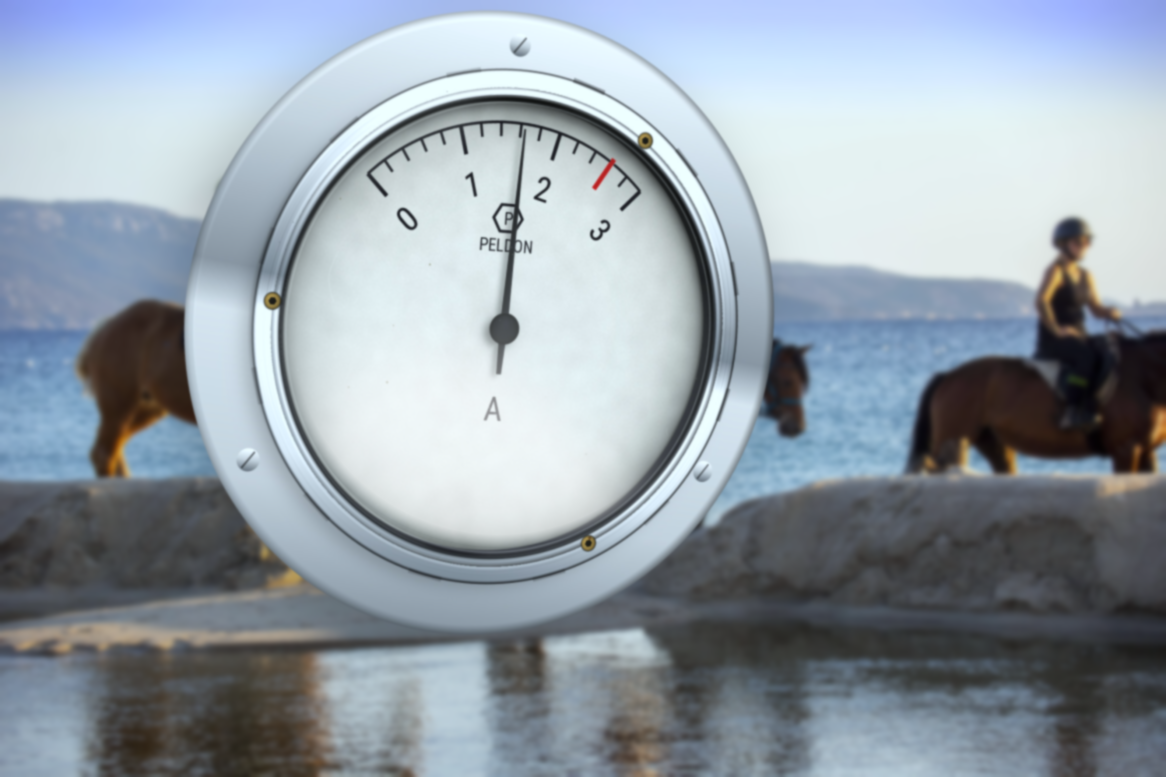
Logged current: 1.6; A
